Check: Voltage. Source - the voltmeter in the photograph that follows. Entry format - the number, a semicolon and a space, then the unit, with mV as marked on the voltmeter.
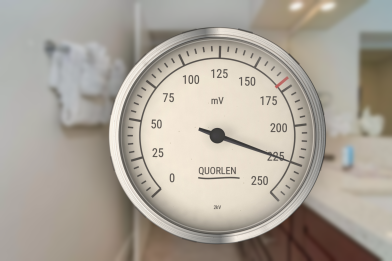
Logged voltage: 225; mV
